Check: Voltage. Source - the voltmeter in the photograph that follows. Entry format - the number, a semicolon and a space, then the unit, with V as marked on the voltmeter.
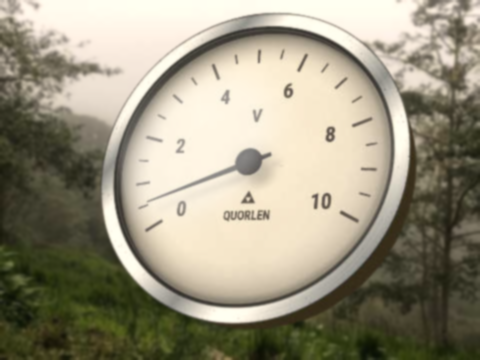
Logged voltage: 0.5; V
